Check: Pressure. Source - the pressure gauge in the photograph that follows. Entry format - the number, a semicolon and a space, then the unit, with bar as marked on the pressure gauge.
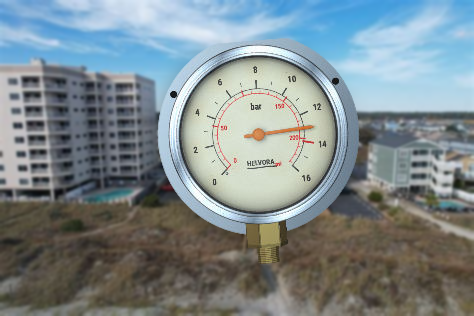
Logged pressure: 13; bar
